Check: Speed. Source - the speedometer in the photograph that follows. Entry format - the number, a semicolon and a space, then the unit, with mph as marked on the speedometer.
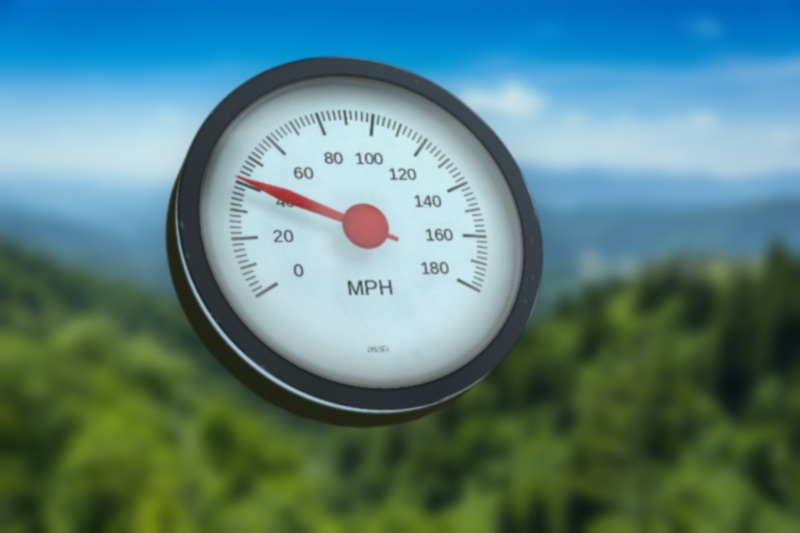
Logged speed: 40; mph
